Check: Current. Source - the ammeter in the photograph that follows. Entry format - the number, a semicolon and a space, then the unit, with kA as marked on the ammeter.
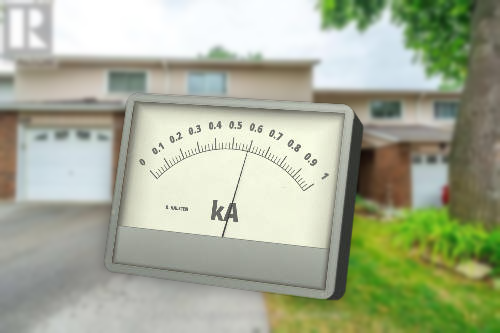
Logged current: 0.6; kA
